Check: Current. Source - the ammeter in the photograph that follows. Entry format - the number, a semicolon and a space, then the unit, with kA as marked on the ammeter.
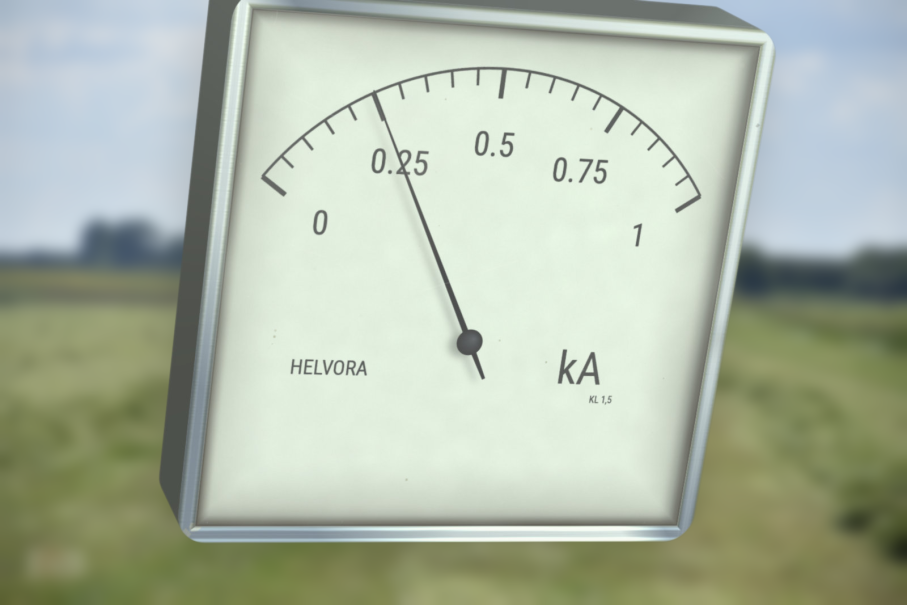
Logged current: 0.25; kA
